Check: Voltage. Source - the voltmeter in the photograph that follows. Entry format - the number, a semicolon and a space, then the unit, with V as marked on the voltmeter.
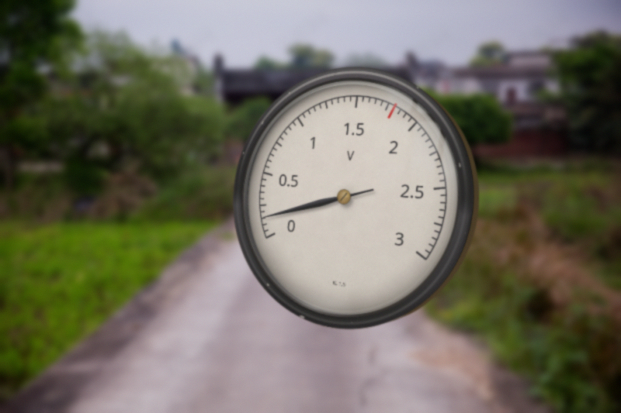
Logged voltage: 0.15; V
